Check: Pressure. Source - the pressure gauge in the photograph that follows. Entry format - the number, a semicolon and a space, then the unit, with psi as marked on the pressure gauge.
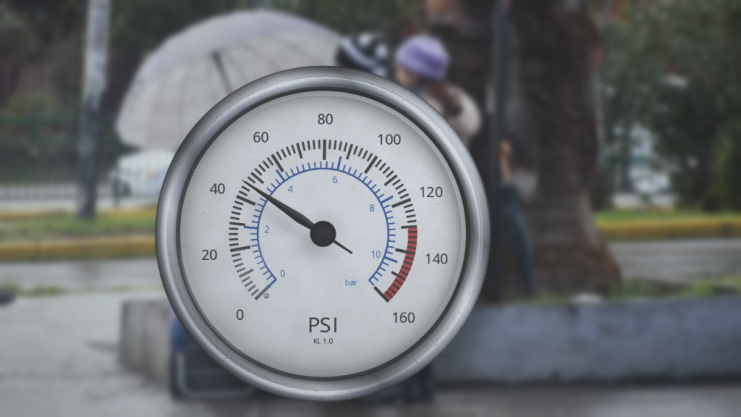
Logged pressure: 46; psi
